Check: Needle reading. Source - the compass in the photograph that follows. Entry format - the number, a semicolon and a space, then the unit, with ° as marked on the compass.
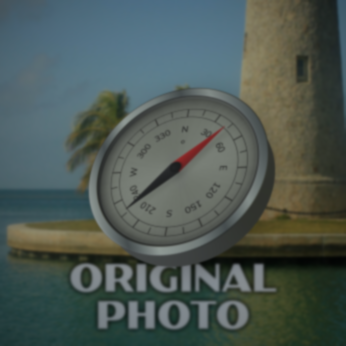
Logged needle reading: 45; °
